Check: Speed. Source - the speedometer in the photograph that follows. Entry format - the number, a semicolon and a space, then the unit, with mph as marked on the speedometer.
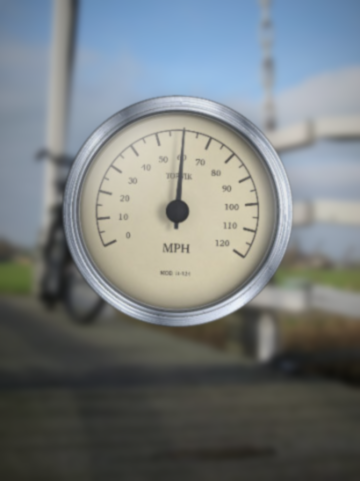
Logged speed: 60; mph
